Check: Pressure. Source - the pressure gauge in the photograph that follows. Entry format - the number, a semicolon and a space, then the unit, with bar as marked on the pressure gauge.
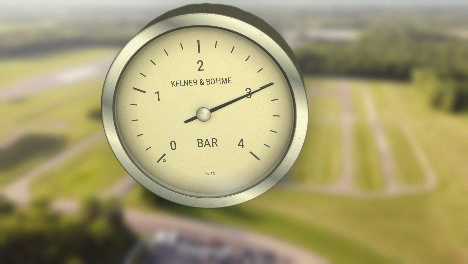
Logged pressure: 3; bar
